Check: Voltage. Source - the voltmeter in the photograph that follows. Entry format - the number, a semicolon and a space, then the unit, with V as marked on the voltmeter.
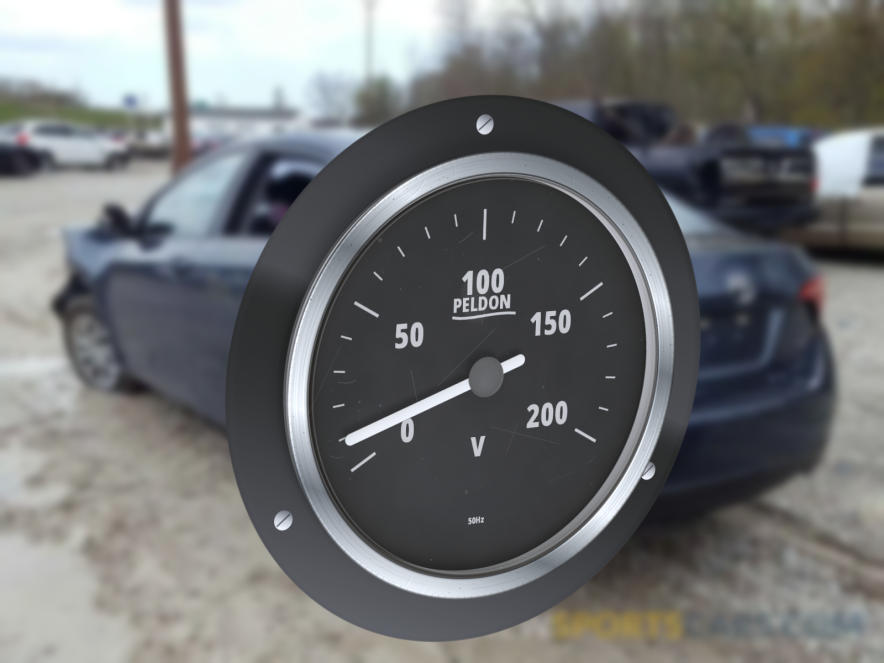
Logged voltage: 10; V
